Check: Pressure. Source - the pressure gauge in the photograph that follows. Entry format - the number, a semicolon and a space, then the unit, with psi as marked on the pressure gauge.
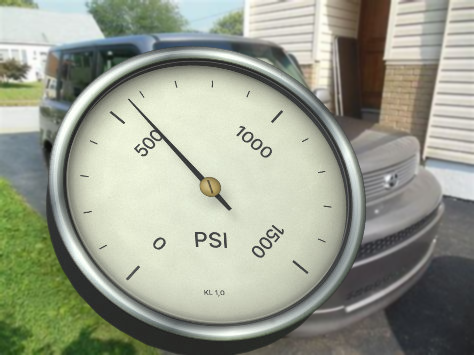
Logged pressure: 550; psi
